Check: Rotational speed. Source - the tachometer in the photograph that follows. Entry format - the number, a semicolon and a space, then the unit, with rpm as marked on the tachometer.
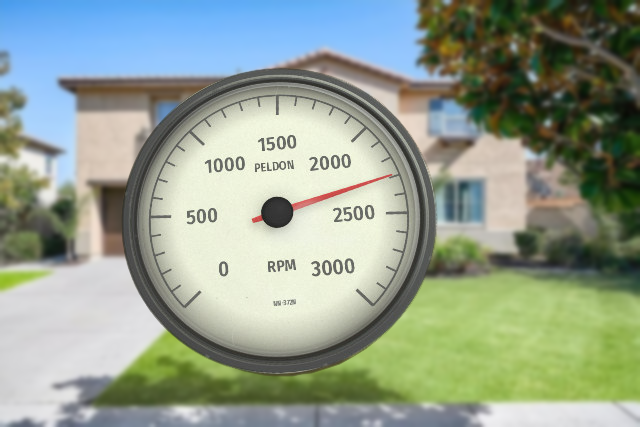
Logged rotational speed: 2300; rpm
